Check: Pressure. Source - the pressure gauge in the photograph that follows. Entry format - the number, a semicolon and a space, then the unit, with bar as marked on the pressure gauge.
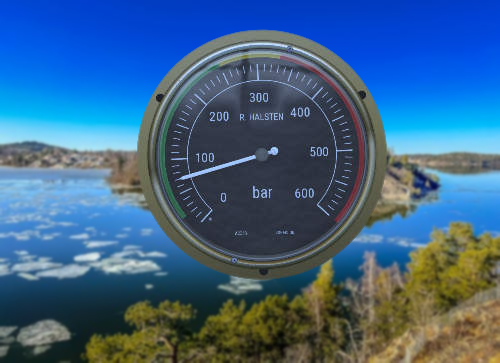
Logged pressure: 70; bar
